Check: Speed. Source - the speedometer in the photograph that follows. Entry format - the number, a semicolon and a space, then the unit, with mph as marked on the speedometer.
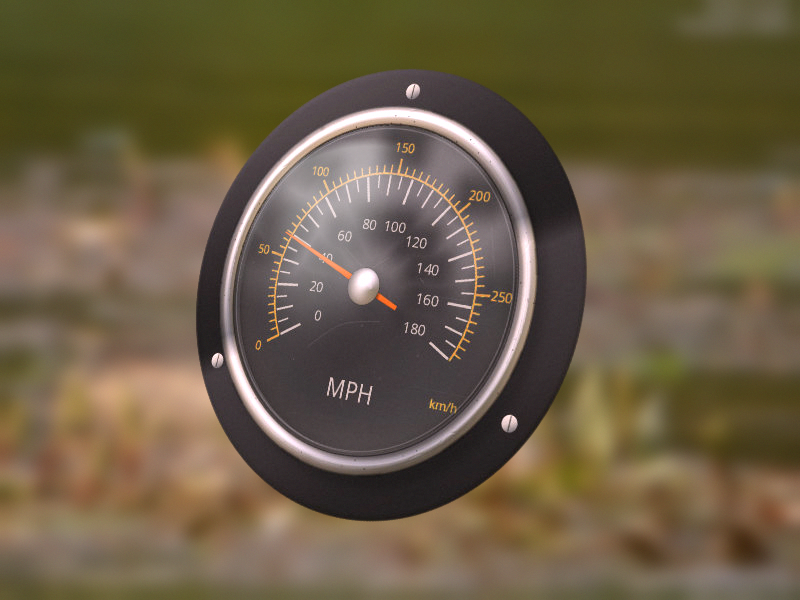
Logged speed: 40; mph
